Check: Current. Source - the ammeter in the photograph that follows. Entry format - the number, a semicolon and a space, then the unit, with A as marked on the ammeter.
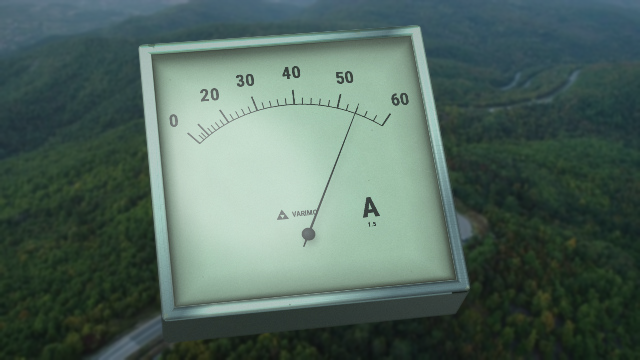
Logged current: 54; A
